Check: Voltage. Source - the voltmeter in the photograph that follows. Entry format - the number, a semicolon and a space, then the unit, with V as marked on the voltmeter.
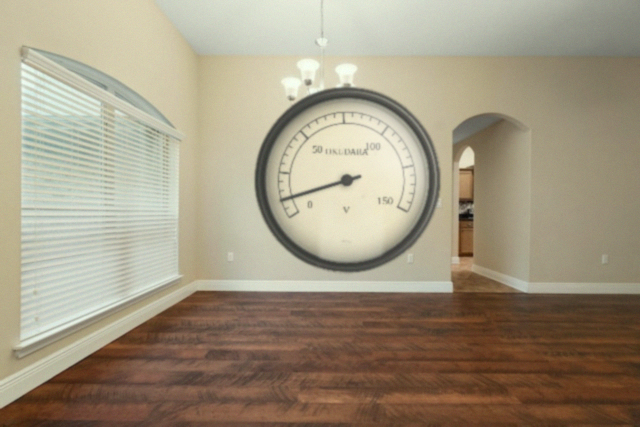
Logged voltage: 10; V
